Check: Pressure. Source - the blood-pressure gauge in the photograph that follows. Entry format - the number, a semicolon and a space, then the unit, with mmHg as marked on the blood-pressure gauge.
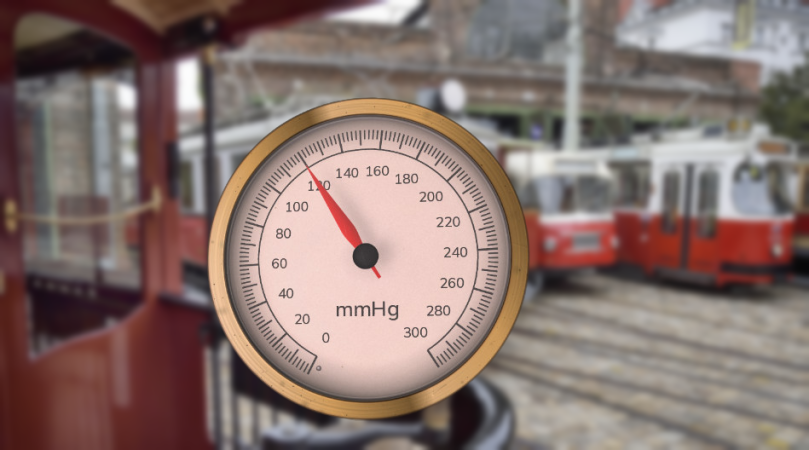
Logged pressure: 120; mmHg
